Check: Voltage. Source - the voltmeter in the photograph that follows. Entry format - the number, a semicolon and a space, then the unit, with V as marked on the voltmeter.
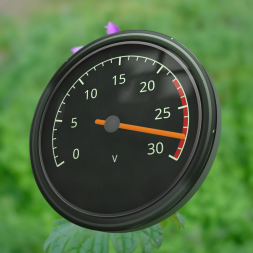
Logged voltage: 28; V
